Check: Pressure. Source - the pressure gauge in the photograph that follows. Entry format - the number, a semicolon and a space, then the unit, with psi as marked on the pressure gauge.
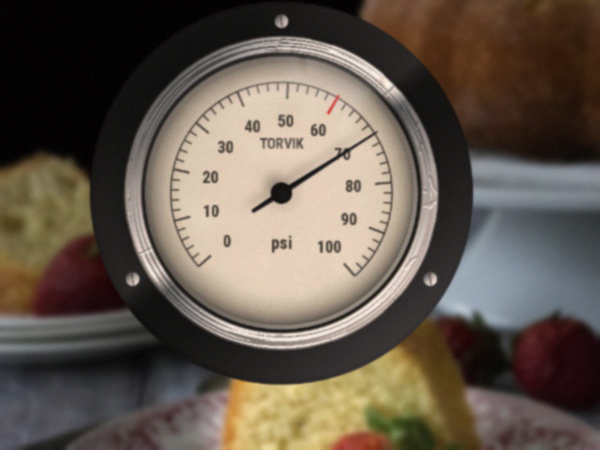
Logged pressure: 70; psi
